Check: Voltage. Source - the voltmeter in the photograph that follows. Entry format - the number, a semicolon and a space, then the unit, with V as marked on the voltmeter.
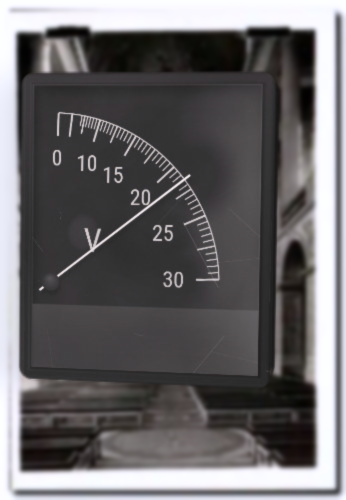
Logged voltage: 21.5; V
